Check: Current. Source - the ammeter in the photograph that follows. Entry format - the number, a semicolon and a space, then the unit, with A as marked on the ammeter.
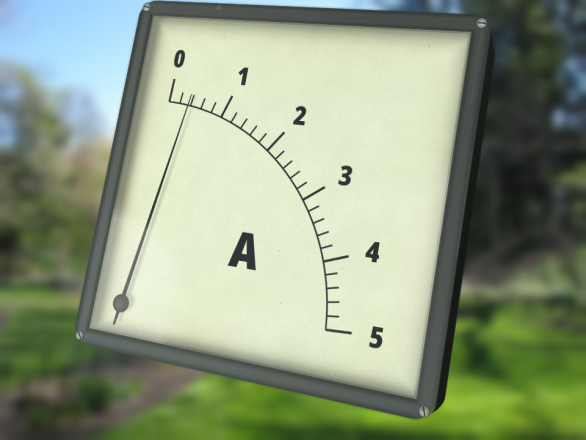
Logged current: 0.4; A
